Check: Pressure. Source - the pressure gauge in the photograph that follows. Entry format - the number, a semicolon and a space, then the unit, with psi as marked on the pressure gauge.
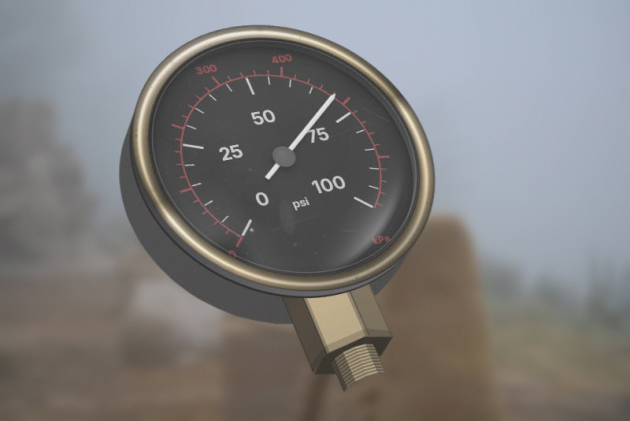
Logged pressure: 70; psi
